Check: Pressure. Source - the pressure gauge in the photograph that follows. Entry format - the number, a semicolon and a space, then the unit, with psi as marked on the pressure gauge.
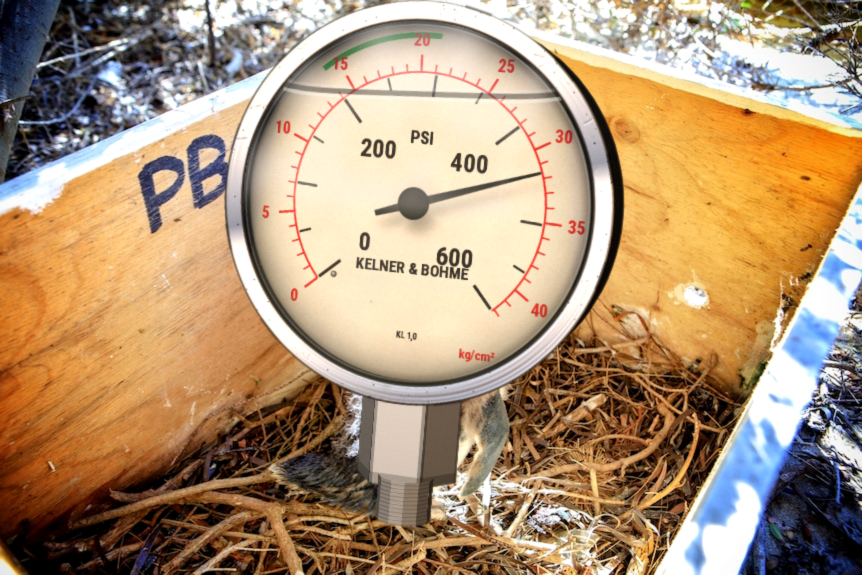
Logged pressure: 450; psi
